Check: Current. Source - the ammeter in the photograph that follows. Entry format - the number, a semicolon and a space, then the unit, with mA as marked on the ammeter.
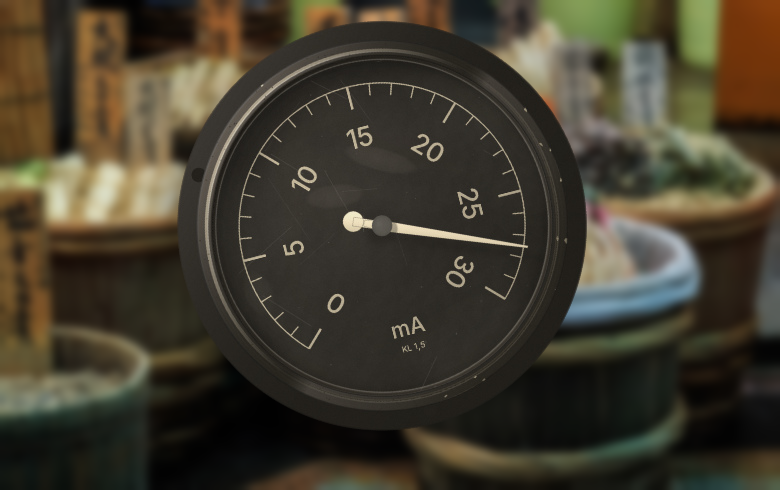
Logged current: 27.5; mA
